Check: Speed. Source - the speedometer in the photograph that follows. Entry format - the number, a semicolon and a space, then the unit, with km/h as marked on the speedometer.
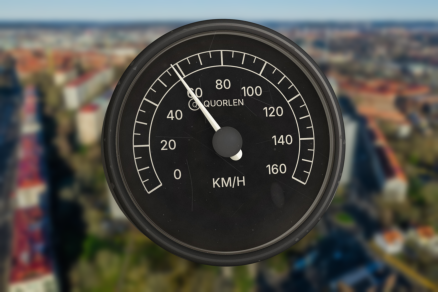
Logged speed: 57.5; km/h
